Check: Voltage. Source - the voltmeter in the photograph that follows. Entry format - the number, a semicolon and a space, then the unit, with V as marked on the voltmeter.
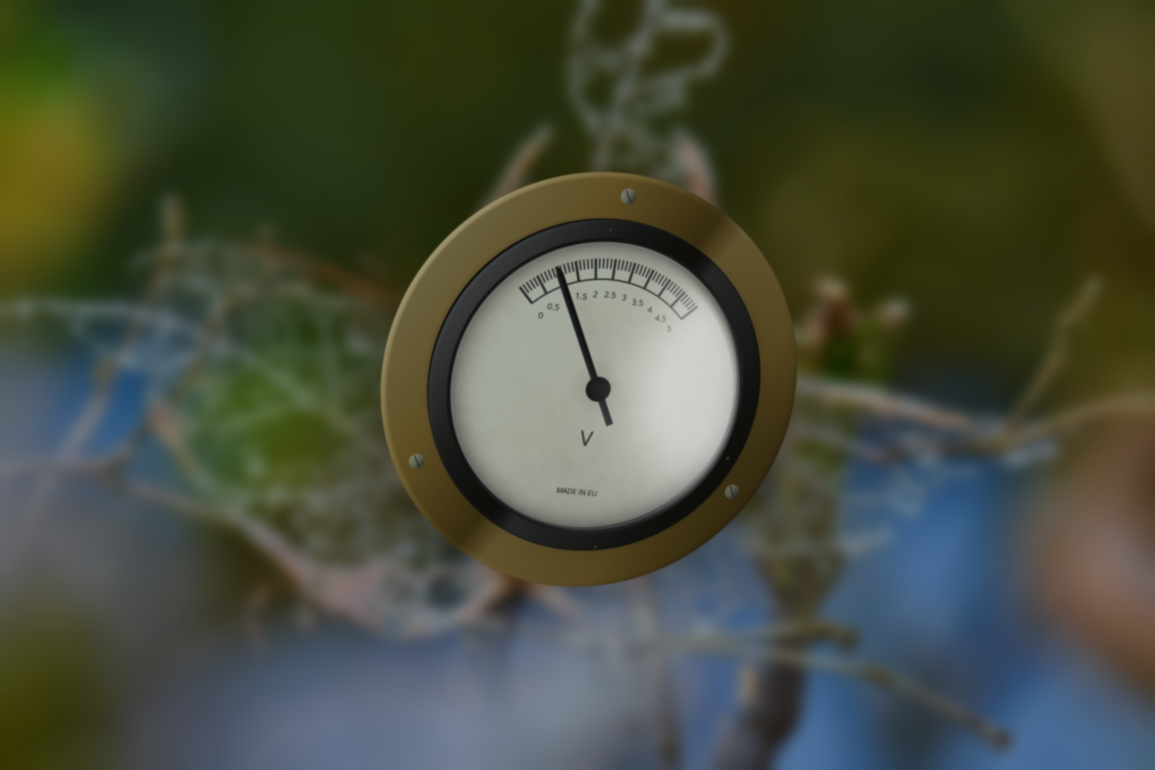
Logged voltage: 1; V
